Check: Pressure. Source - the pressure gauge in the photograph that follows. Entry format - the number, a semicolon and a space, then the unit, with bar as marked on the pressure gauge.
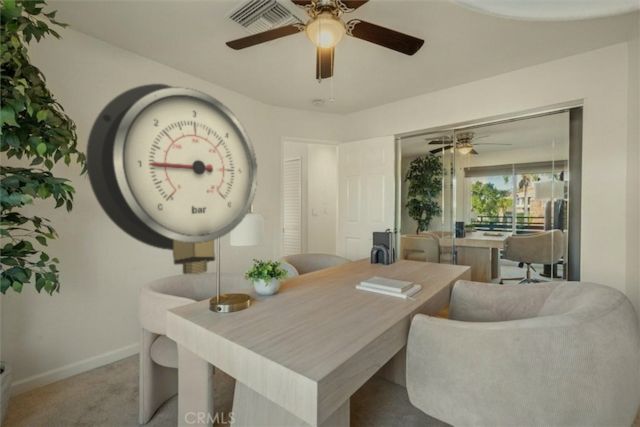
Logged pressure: 1; bar
